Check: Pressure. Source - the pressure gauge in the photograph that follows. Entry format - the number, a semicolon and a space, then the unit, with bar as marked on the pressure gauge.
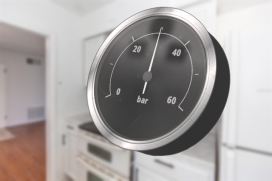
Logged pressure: 30; bar
